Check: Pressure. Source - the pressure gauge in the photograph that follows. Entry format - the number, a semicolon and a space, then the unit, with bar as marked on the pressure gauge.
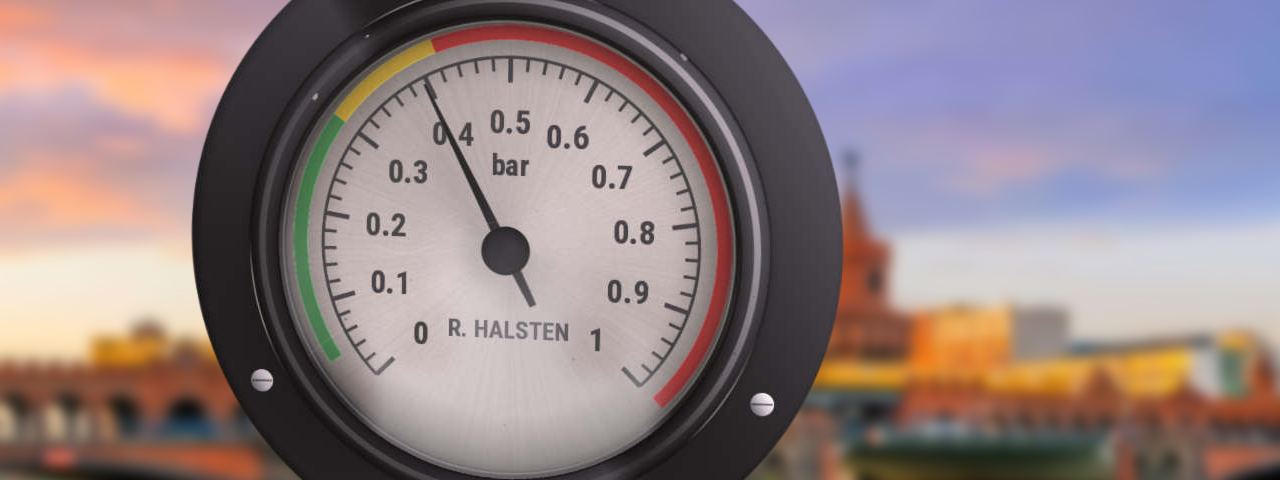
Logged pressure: 0.4; bar
